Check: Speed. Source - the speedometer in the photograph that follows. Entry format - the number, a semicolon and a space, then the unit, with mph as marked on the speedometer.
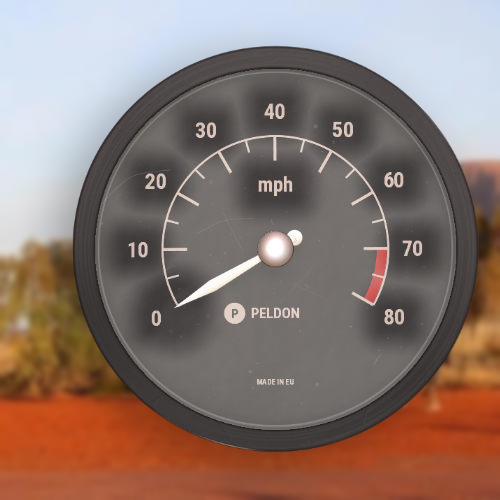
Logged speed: 0; mph
